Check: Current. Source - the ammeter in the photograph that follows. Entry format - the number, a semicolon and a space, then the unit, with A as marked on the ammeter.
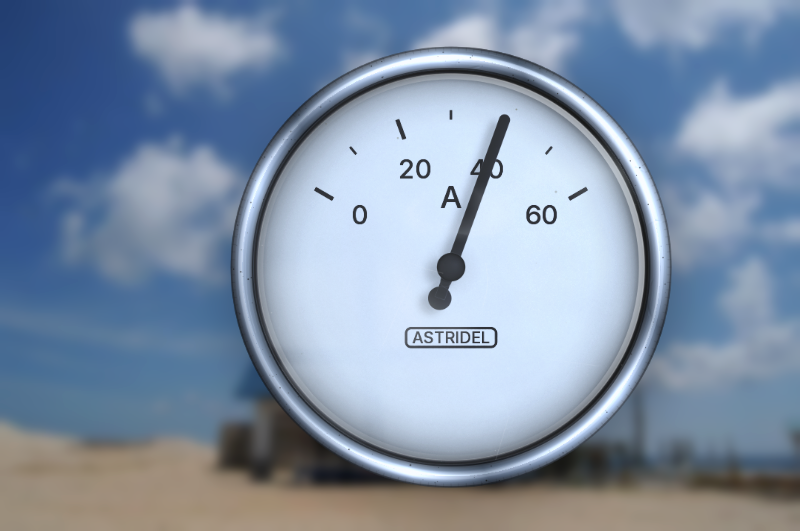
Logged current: 40; A
